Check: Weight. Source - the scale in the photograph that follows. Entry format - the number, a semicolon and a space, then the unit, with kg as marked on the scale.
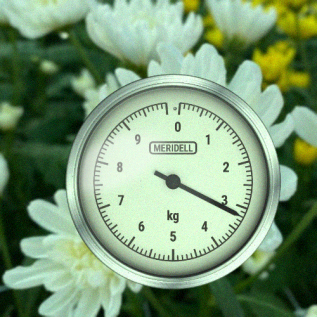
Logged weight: 3.2; kg
